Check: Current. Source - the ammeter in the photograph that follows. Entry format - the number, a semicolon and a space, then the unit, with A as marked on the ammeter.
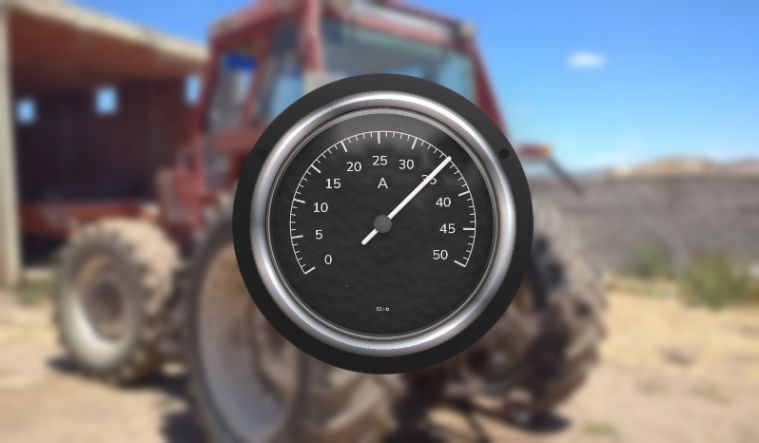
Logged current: 35; A
